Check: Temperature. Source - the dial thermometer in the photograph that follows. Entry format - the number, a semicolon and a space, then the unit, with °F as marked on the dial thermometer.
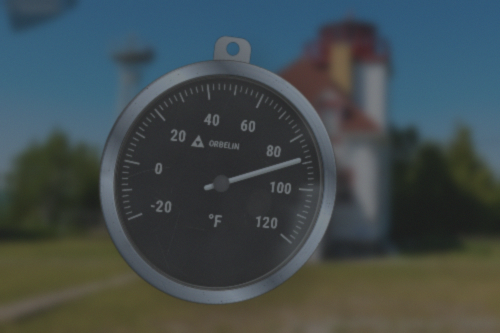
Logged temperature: 88; °F
